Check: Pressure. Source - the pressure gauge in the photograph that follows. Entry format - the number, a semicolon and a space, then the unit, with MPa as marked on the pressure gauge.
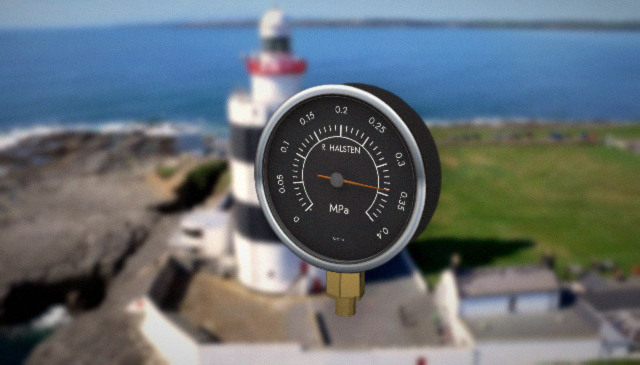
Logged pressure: 0.34; MPa
